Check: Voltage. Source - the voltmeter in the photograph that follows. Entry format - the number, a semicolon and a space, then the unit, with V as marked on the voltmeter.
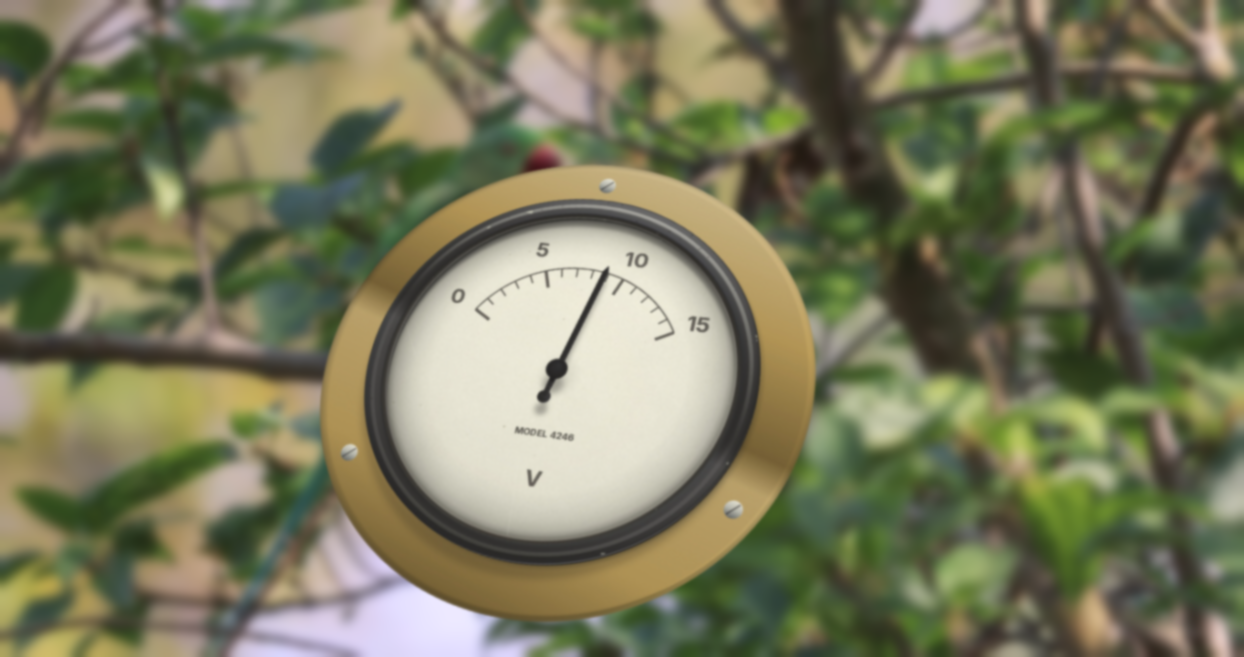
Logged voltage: 9; V
